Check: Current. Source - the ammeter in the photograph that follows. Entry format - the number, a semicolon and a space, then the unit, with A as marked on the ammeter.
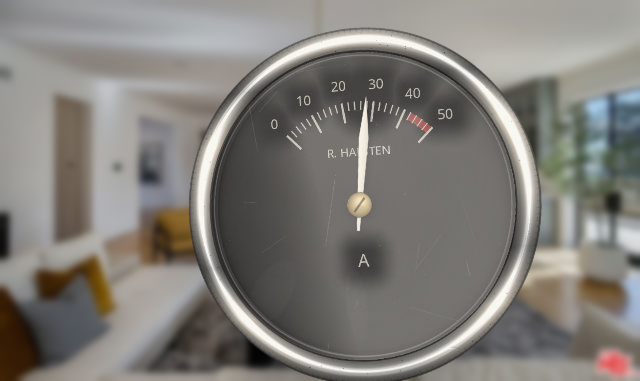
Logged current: 28; A
